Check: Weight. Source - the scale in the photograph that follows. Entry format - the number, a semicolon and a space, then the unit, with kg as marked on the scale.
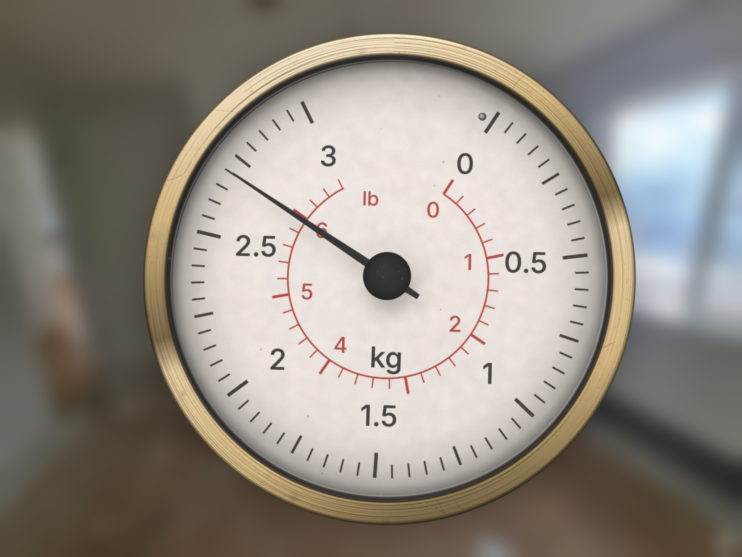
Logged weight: 2.7; kg
